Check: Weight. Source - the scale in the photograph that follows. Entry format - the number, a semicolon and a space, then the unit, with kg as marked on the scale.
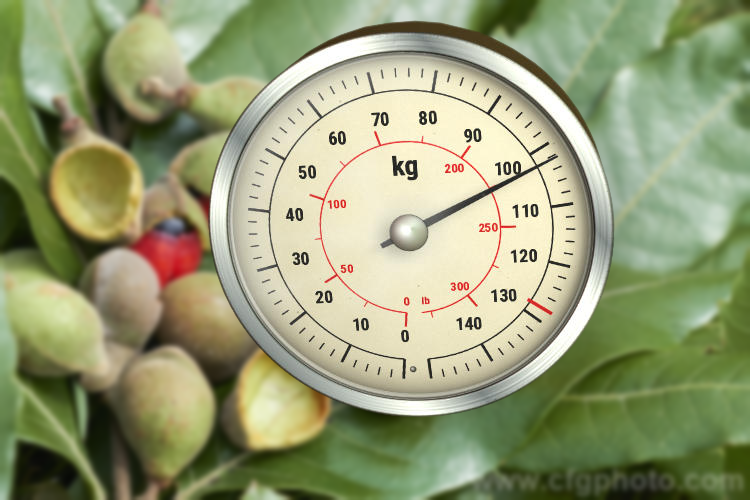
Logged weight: 102; kg
